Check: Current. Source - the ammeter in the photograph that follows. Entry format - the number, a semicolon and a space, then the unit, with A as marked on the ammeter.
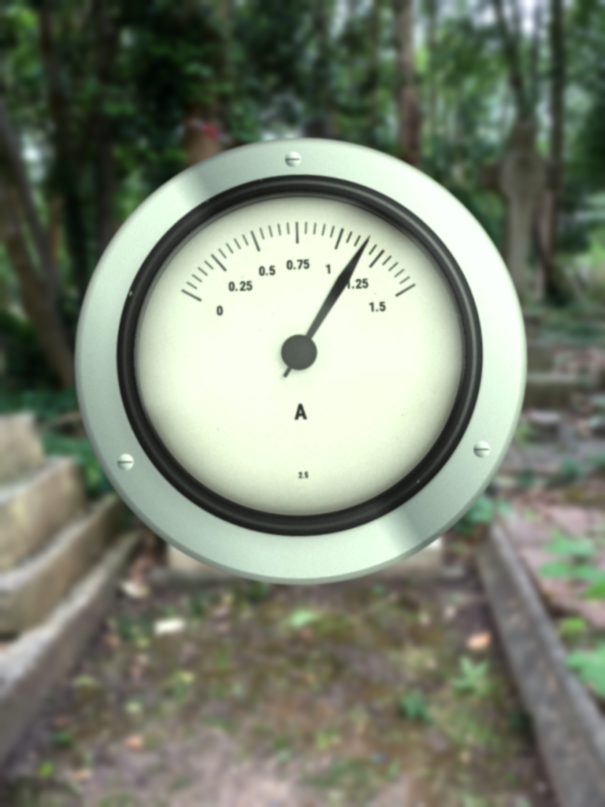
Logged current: 1.15; A
